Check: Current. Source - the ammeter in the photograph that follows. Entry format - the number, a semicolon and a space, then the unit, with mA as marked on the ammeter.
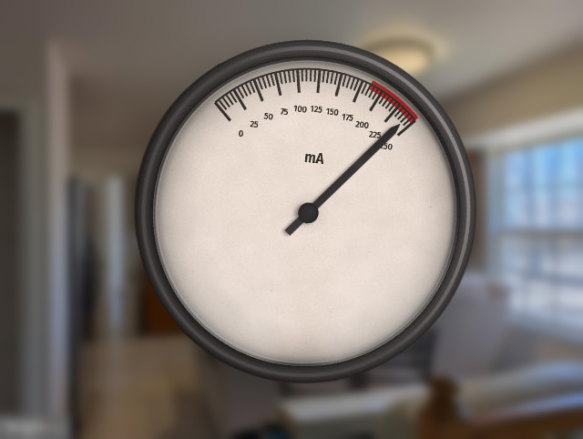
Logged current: 240; mA
